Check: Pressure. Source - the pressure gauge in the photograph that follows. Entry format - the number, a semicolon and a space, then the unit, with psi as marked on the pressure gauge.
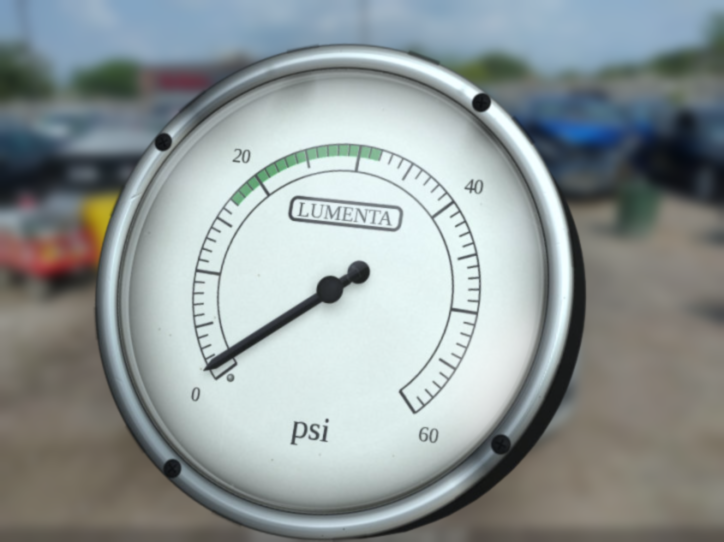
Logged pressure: 1; psi
